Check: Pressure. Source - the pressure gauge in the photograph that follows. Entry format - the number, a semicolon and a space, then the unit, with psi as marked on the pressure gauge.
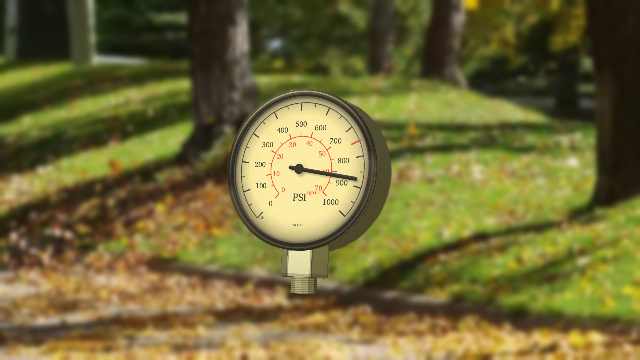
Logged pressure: 875; psi
